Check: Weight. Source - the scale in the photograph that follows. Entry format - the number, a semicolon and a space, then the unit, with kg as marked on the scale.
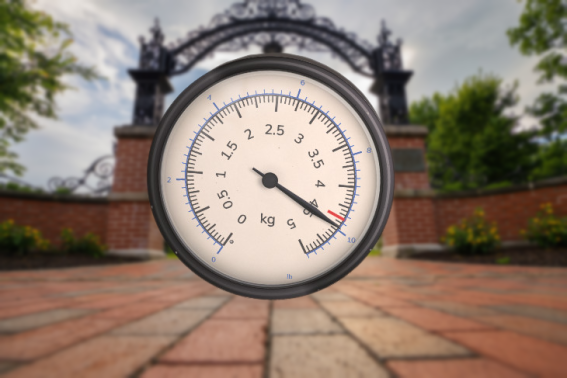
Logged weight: 4.5; kg
